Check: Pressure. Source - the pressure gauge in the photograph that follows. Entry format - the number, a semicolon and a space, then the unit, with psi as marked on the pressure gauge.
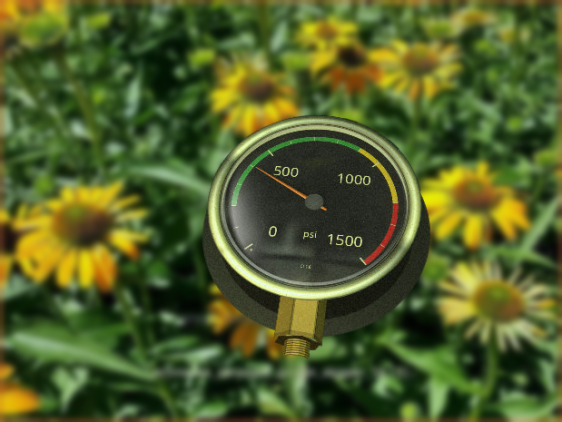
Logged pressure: 400; psi
